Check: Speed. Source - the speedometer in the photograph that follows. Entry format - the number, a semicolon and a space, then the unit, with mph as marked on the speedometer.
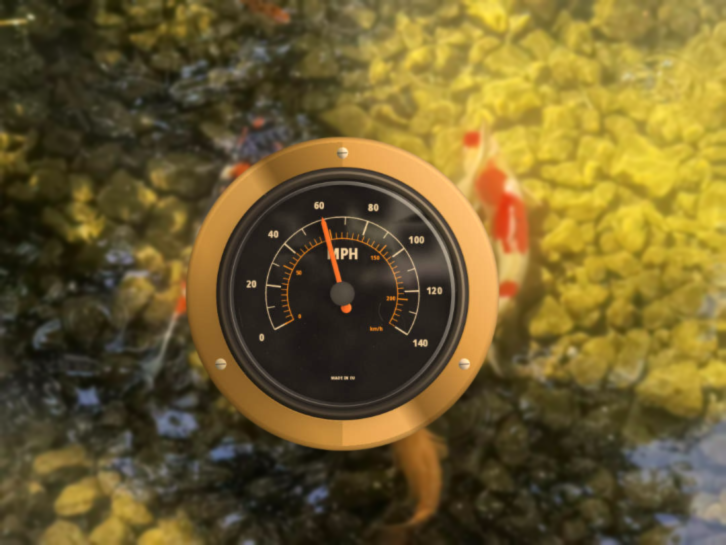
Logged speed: 60; mph
